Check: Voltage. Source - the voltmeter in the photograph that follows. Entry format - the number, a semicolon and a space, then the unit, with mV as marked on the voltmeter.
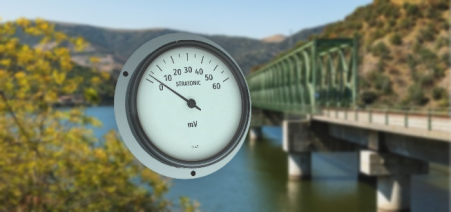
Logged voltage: 2.5; mV
